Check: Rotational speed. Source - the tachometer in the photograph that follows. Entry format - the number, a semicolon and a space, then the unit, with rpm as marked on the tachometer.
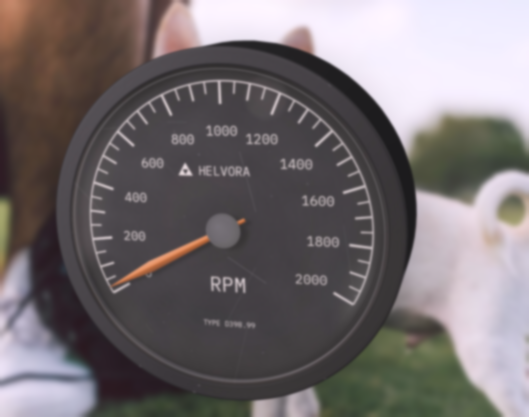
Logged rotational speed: 25; rpm
